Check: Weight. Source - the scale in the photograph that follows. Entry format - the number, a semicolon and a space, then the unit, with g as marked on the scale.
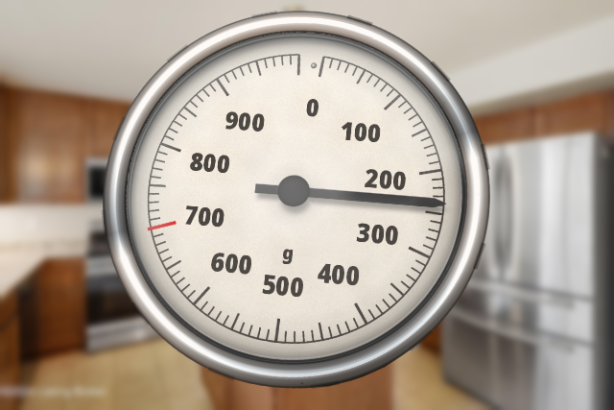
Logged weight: 240; g
